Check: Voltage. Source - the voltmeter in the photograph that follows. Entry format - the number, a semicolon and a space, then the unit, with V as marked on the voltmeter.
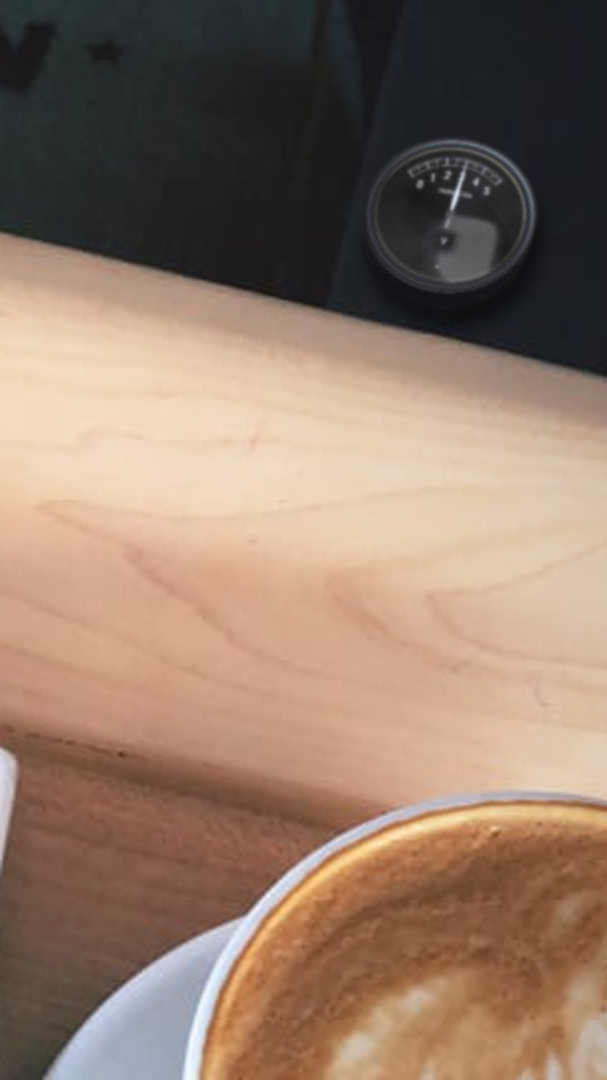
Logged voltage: 3; V
